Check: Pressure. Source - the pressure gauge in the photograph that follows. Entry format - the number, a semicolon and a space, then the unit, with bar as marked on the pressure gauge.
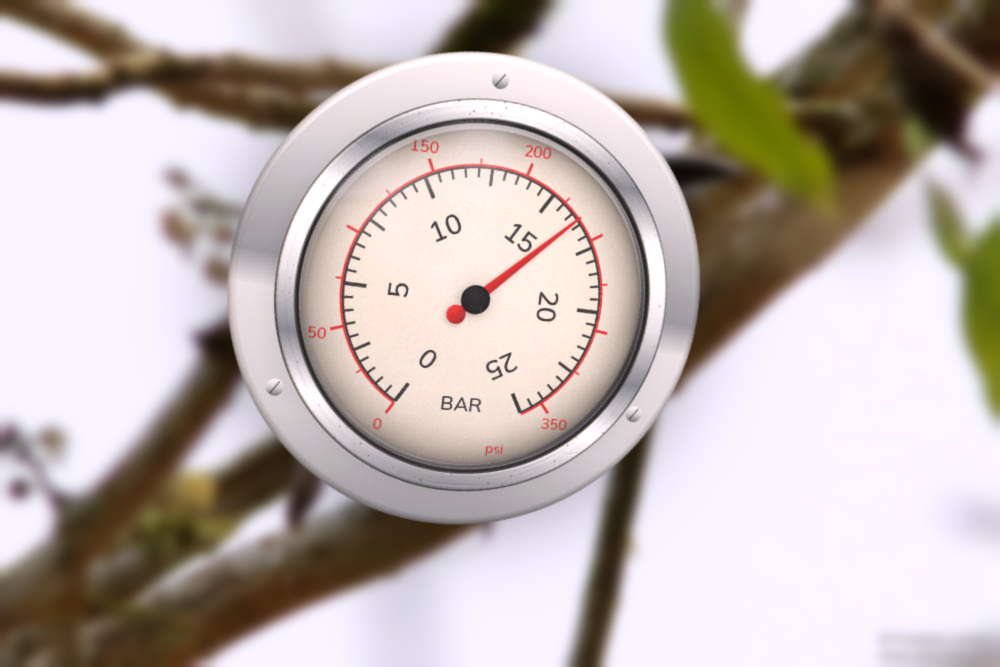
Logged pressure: 16.25; bar
